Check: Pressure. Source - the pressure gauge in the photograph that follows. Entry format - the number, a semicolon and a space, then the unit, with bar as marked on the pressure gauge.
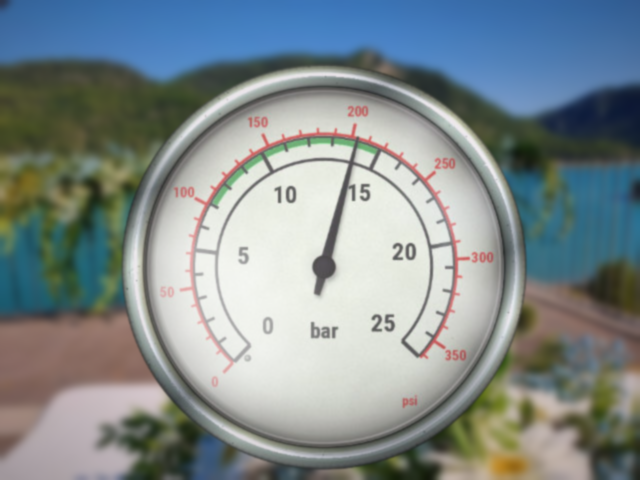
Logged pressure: 14; bar
